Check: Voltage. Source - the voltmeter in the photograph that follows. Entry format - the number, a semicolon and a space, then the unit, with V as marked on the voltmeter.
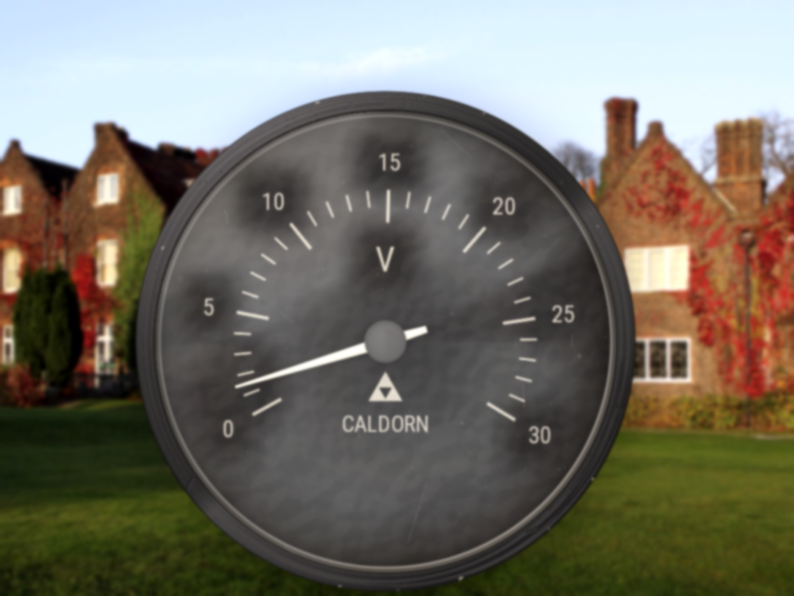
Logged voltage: 1.5; V
